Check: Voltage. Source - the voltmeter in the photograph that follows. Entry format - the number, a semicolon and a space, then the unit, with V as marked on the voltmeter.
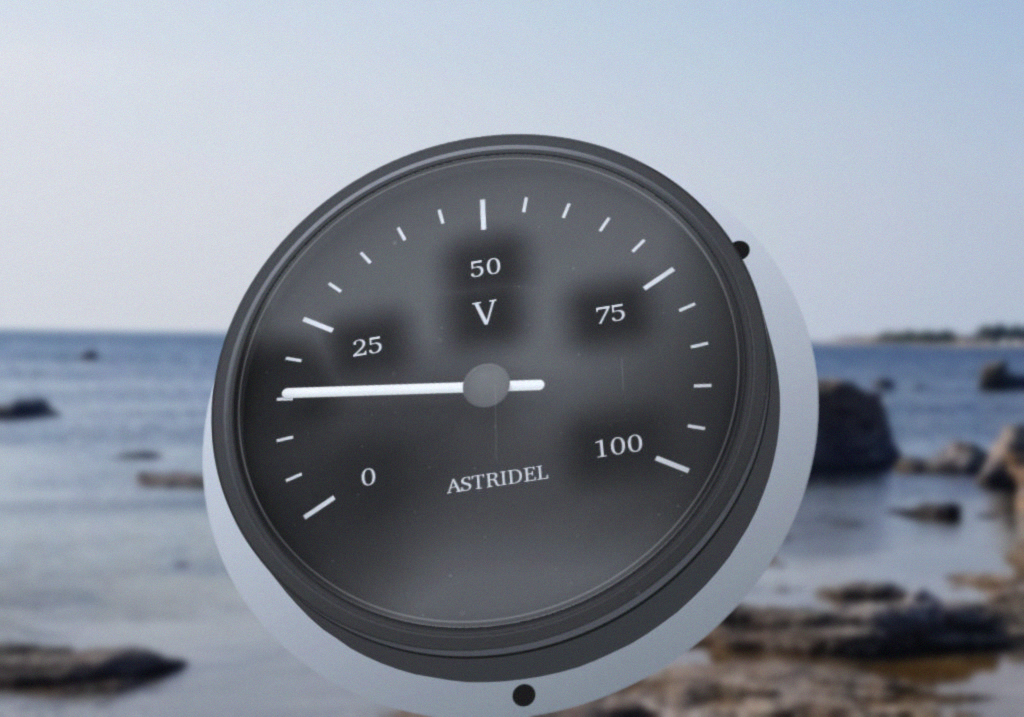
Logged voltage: 15; V
